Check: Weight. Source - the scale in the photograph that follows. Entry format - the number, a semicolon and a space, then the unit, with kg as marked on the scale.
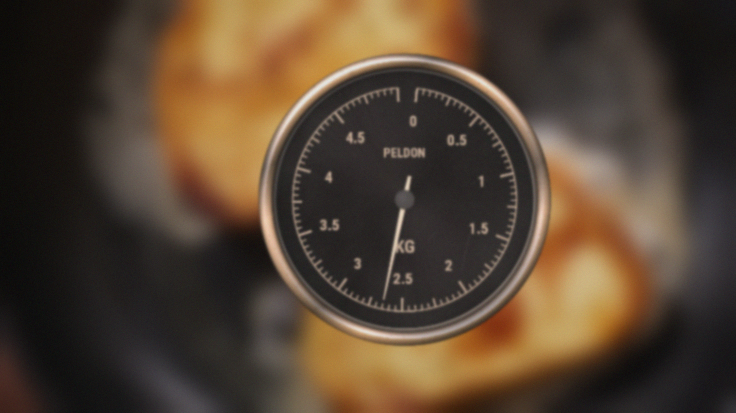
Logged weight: 2.65; kg
